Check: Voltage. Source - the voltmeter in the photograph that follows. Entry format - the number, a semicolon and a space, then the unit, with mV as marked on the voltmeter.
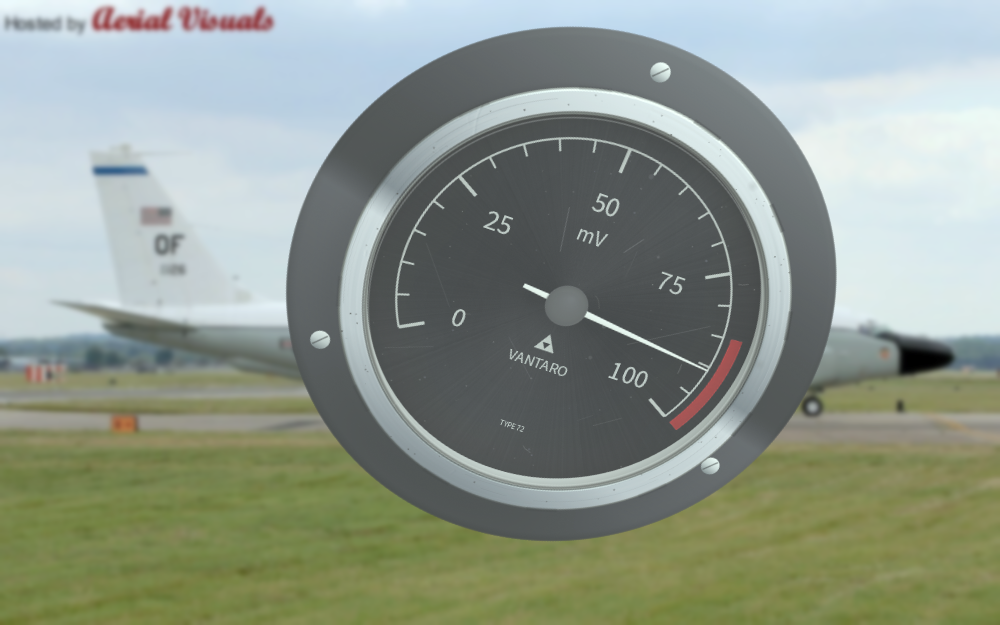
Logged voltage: 90; mV
